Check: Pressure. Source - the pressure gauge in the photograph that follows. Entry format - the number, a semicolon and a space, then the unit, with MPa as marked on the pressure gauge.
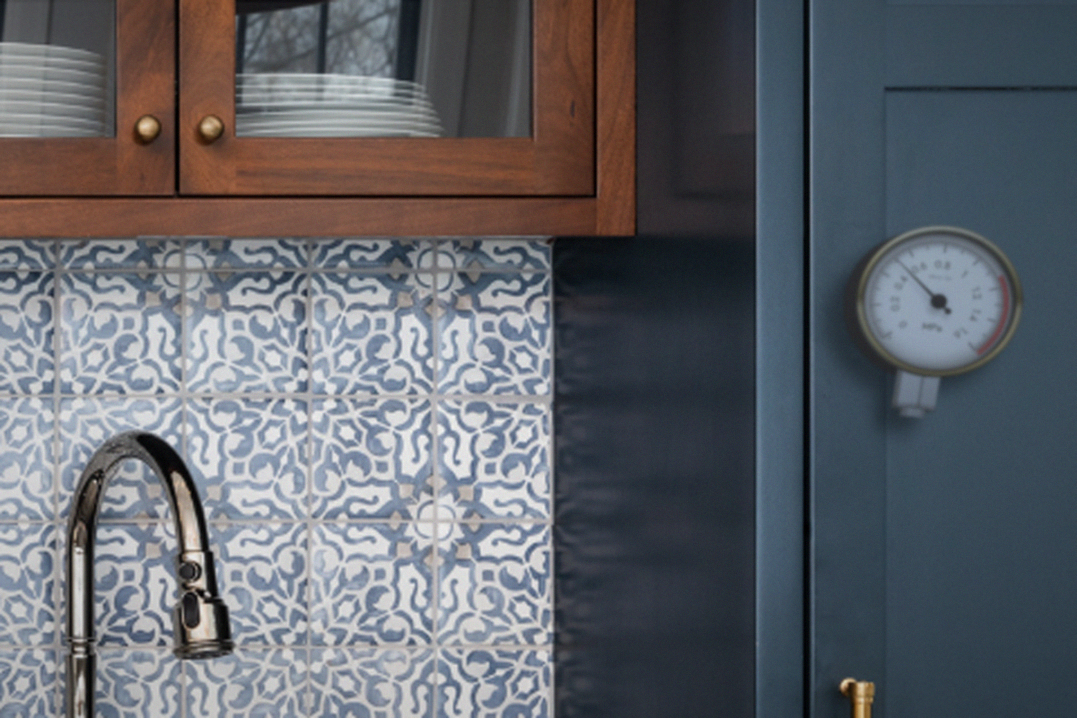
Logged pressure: 0.5; MPa
